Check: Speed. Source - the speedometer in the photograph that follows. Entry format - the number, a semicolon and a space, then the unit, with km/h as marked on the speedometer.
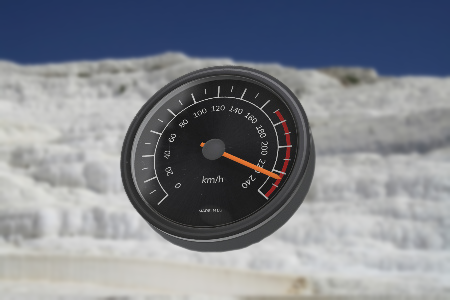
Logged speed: 225; km/h
